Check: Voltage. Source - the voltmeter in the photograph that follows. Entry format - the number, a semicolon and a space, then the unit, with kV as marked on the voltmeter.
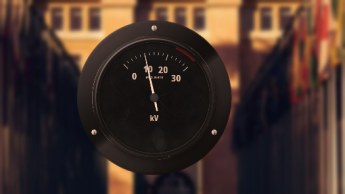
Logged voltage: 10; kV
